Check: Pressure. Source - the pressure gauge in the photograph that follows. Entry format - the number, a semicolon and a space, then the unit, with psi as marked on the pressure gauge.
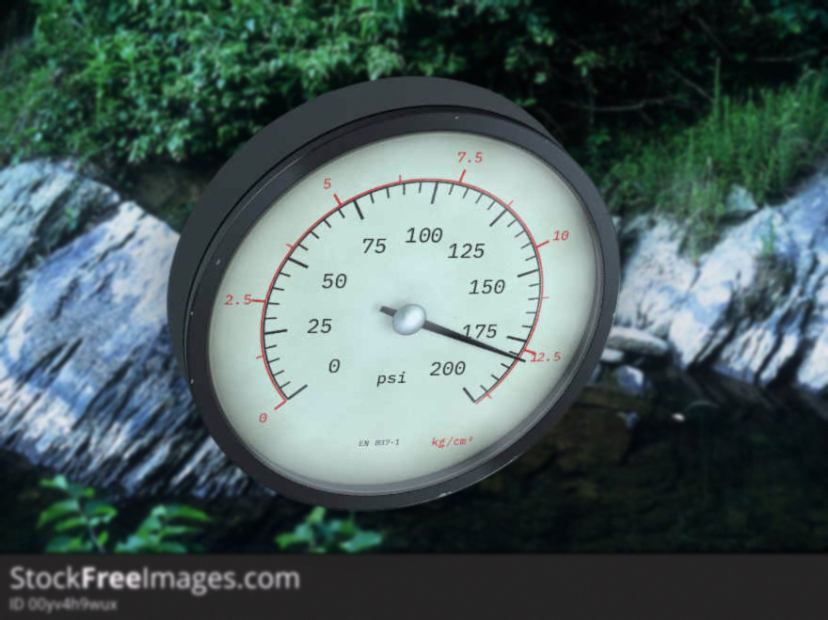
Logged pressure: 180; psi
